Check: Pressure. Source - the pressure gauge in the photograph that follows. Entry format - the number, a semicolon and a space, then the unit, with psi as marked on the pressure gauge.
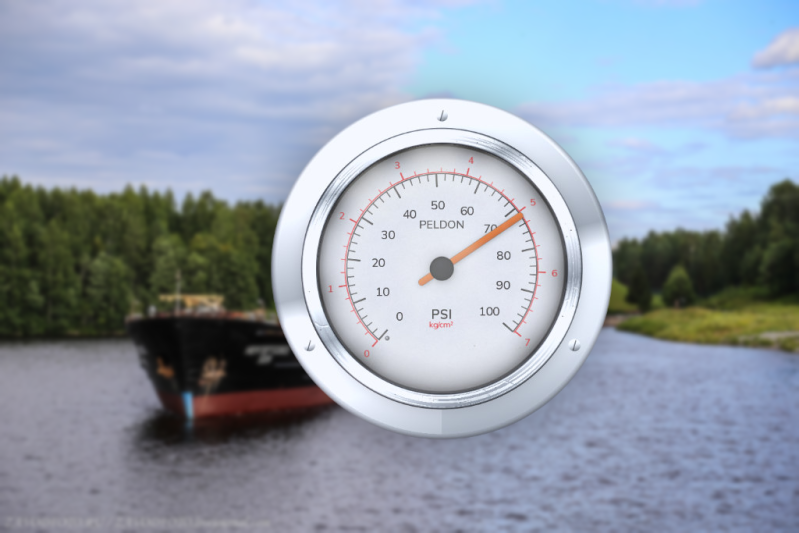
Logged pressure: 72; psi
